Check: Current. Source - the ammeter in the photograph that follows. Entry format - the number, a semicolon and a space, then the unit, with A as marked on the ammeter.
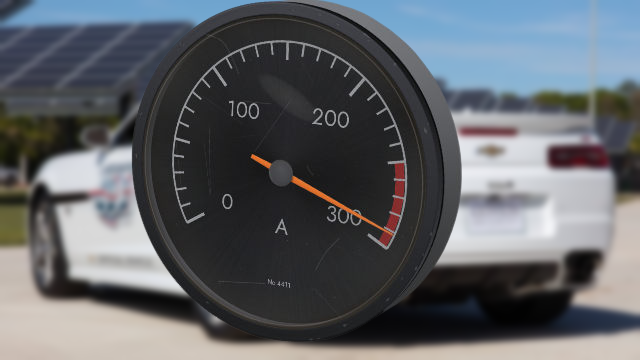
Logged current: 290; A
